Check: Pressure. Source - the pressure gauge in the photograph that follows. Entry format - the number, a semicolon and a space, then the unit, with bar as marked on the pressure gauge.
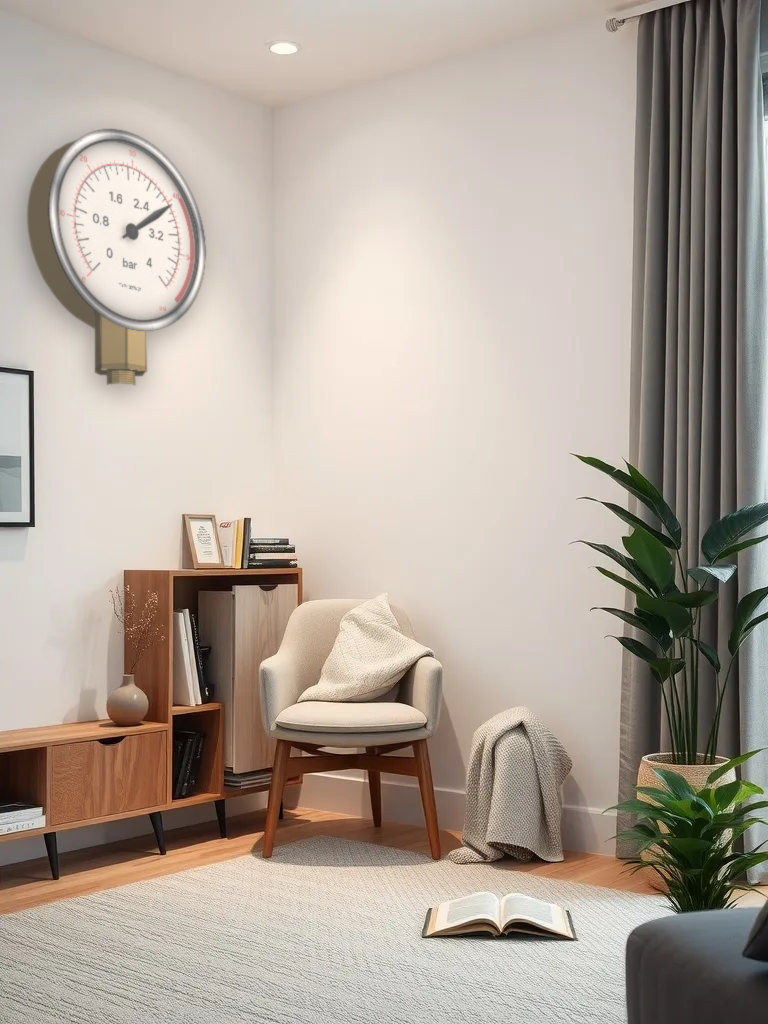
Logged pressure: 2.8; bar
